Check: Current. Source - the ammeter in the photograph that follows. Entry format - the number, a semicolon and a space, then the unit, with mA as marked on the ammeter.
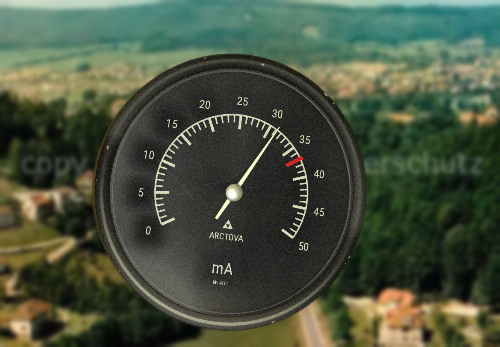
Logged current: 31; mA
